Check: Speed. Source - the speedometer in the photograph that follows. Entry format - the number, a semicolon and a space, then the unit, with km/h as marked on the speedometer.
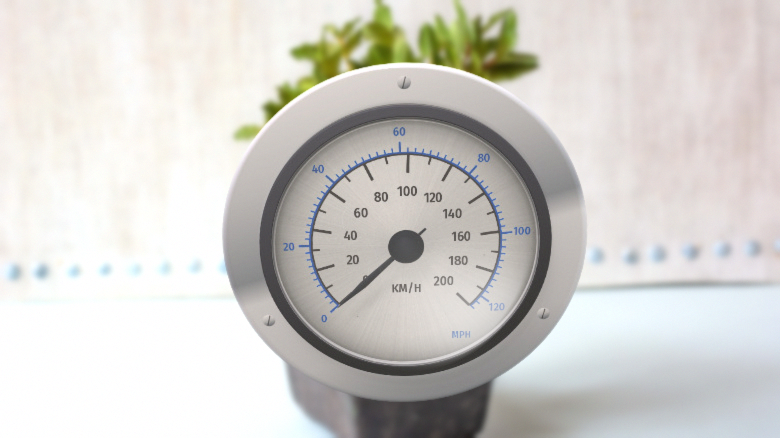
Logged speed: 0; km/h
